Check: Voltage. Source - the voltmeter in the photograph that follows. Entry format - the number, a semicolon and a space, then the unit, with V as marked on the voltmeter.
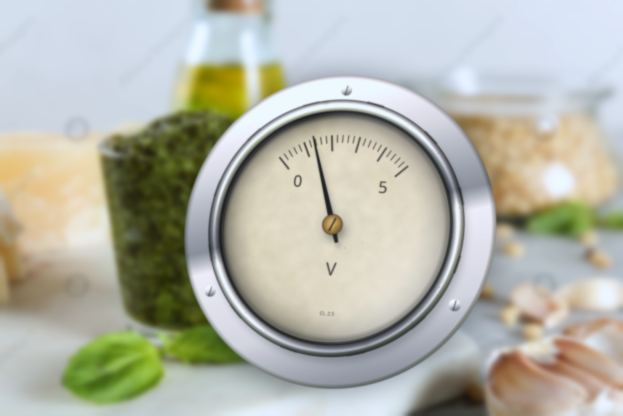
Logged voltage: 1.4; V
